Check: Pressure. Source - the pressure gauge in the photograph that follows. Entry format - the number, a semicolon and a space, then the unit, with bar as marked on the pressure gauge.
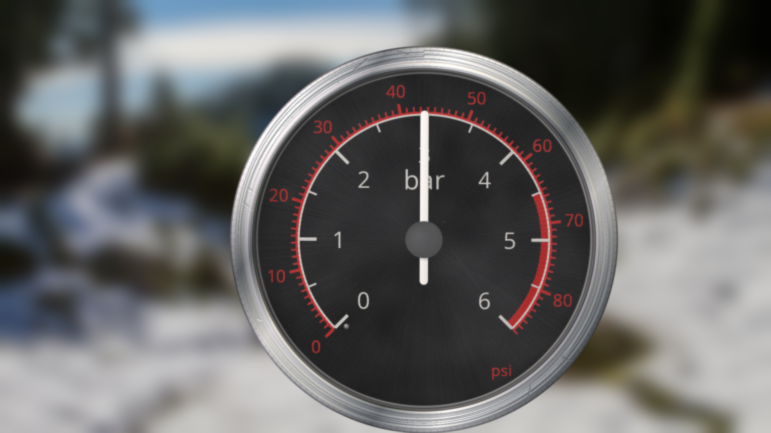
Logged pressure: 3; bar
